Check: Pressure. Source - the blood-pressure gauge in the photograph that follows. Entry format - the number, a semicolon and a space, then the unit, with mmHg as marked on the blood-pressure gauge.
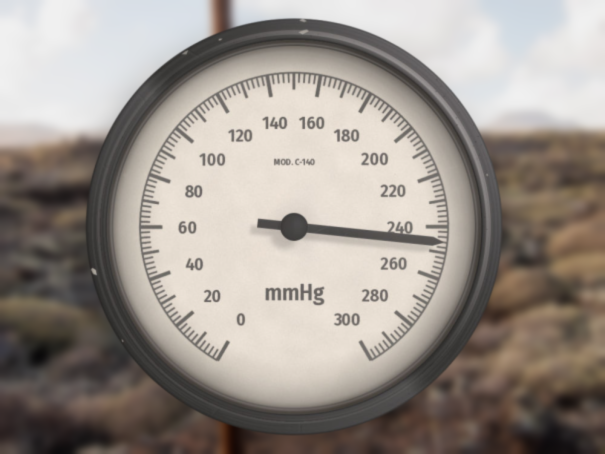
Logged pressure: 246; mmHg
